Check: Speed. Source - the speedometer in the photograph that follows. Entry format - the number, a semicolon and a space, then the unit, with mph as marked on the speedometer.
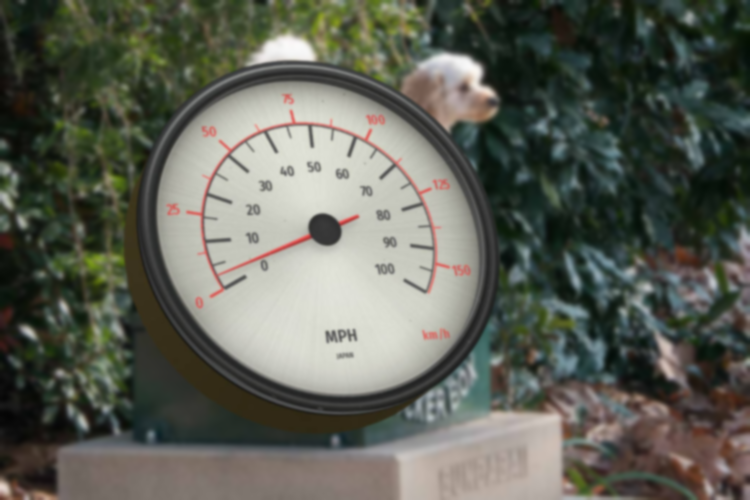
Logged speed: 2.5; mph
